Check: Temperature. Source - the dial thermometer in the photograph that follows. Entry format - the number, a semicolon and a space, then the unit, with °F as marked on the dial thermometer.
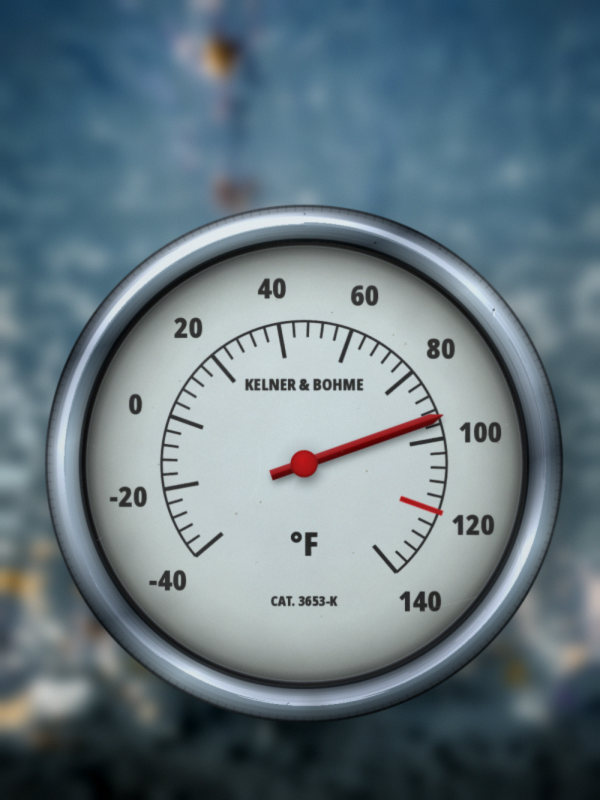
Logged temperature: 94; °F
